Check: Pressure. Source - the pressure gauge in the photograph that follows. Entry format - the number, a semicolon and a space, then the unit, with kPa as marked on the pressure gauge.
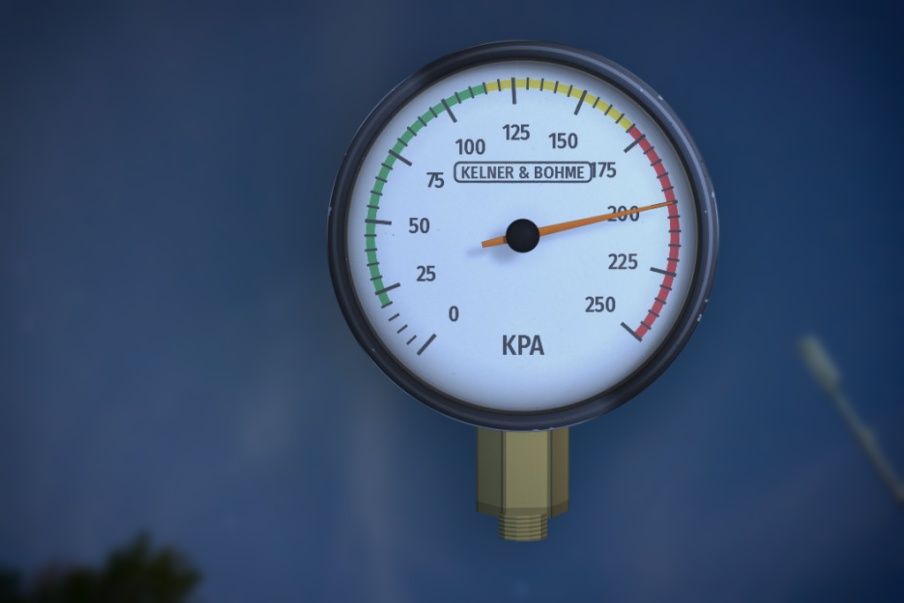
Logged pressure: 200; kPa
